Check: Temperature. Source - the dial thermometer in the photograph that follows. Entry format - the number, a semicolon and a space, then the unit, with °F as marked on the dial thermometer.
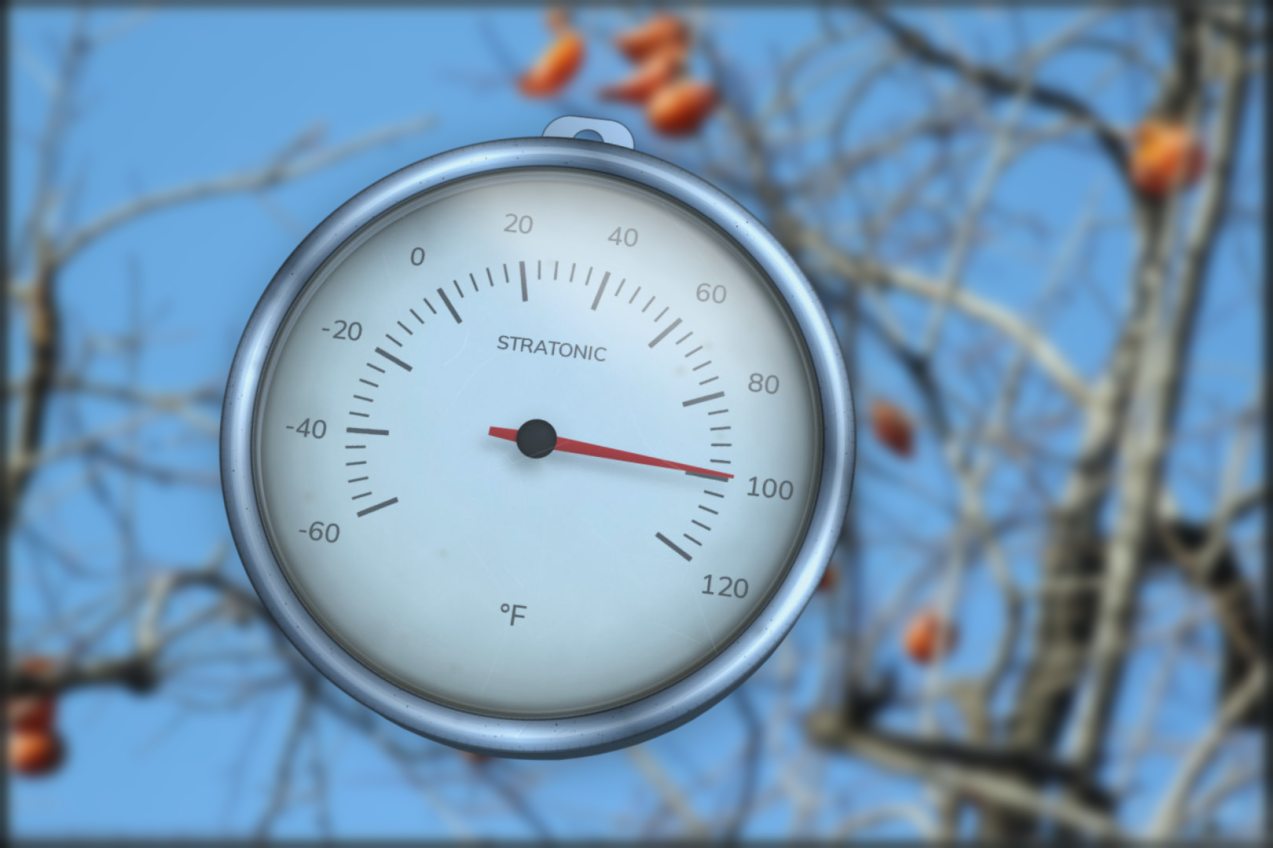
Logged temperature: 100; °F
